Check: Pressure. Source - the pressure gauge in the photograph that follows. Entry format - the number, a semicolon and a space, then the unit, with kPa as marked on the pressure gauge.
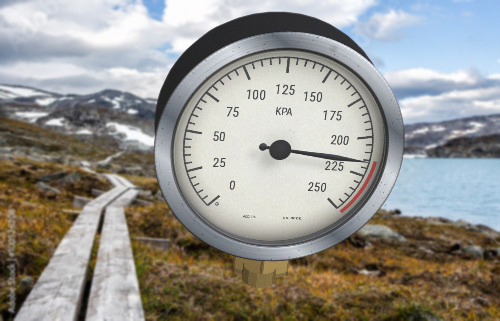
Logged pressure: 215; kPa
